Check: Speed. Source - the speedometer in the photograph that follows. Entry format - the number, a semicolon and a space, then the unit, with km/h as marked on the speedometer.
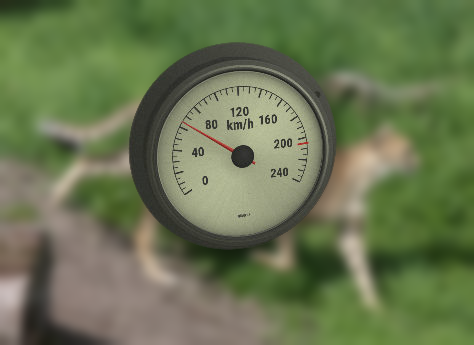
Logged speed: 65; km/h
